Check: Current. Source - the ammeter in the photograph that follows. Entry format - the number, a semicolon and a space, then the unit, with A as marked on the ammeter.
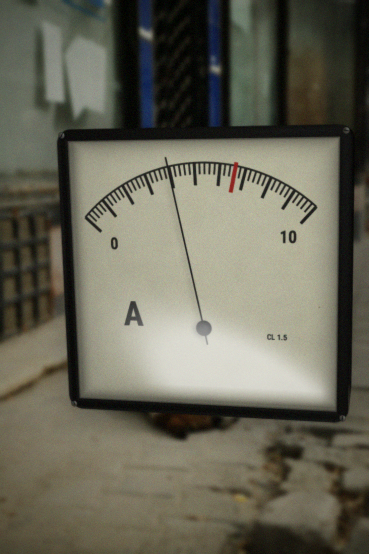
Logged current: 4; A
